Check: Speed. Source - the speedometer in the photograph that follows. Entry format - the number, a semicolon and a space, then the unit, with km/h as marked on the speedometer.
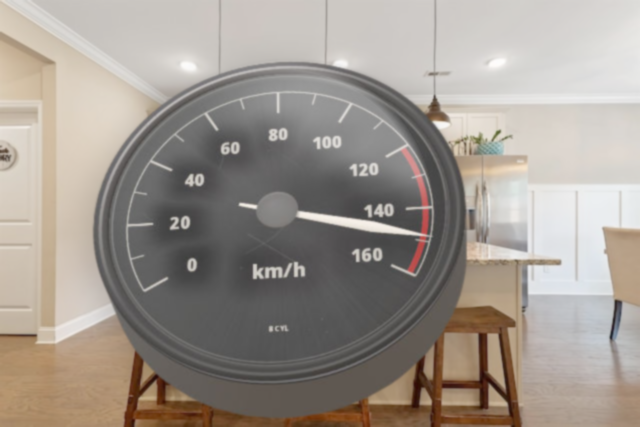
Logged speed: 150; km/h
